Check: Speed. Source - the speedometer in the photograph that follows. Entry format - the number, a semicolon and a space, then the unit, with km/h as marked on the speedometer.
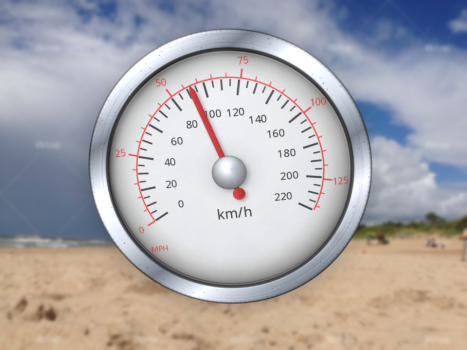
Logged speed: 92.5; km/h
